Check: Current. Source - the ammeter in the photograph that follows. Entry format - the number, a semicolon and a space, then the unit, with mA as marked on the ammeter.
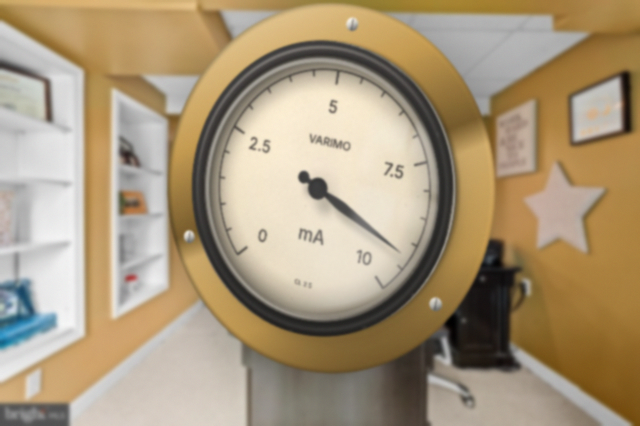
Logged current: 9.25; mA
